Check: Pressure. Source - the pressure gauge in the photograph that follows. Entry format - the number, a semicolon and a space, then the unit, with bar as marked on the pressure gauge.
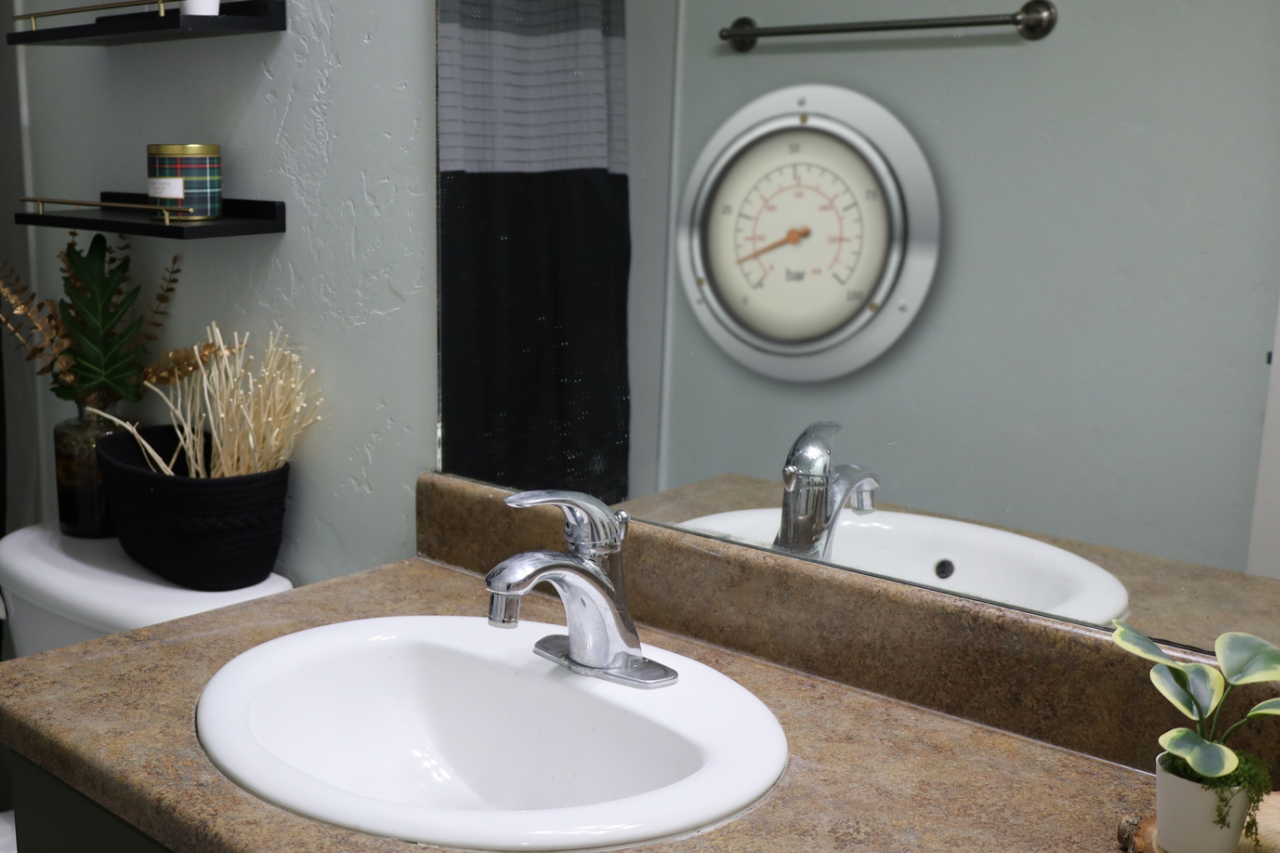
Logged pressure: 10; bar
